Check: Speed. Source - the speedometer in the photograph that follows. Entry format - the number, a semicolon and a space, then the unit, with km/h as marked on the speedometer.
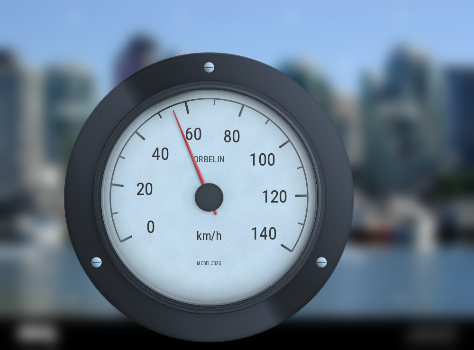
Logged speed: 55; km/h
